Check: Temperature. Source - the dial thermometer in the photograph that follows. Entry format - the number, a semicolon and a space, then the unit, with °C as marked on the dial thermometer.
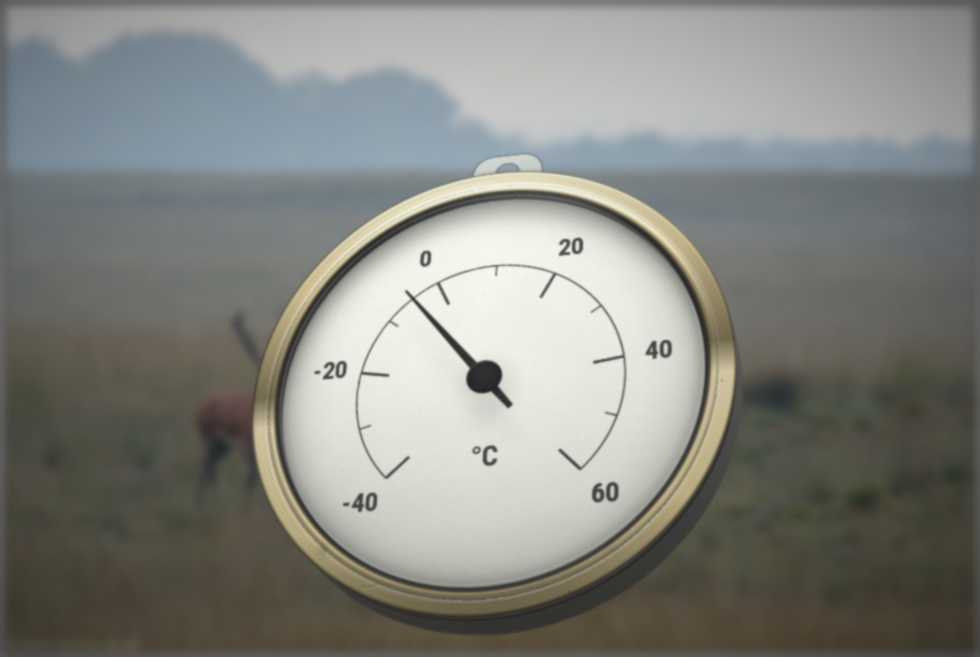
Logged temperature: -5; °C
